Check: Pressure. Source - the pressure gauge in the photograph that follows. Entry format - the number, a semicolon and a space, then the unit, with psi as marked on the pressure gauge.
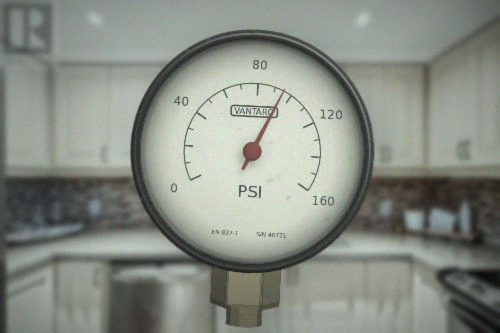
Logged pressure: 95; psi
